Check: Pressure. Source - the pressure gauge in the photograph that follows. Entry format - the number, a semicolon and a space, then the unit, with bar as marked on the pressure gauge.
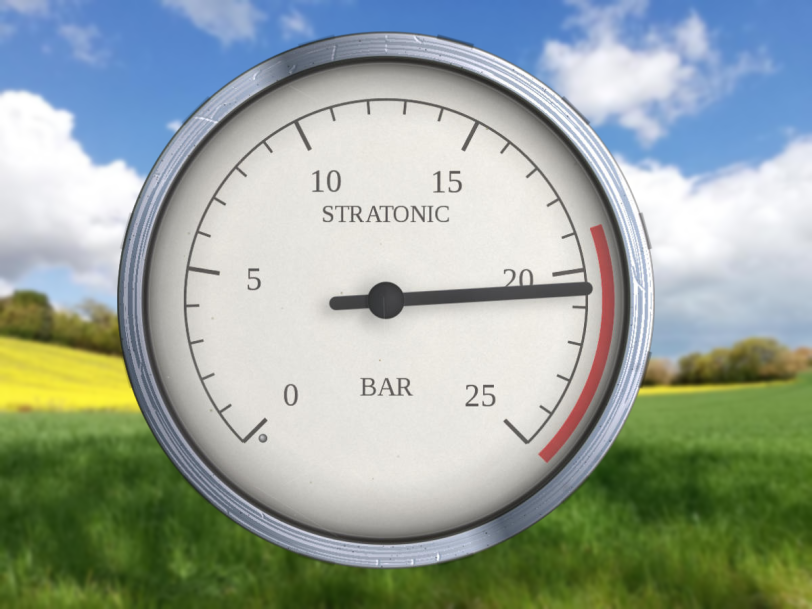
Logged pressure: 20.5; bar
